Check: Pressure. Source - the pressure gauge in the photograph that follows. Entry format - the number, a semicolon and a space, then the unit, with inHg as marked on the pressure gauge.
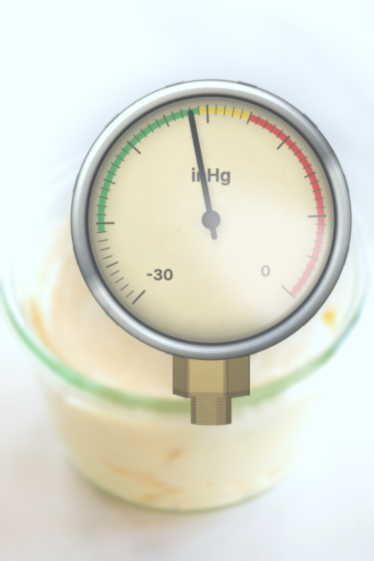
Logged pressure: -16; inHg
